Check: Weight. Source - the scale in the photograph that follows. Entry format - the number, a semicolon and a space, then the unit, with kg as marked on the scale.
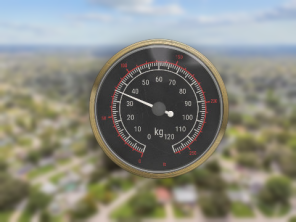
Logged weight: 35; kg
